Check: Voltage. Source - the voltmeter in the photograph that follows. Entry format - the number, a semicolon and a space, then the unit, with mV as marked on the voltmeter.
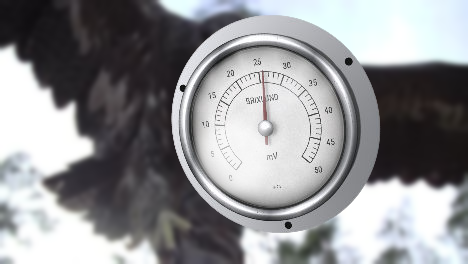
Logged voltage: 26; mV
